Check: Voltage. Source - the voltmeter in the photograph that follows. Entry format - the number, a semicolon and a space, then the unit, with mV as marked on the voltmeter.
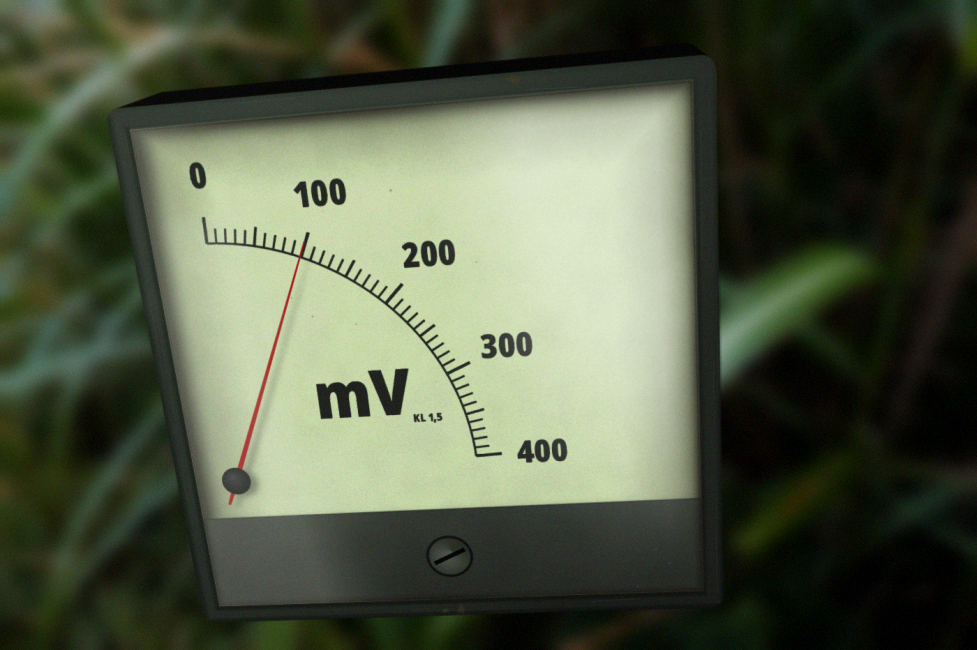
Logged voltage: 100; mV
